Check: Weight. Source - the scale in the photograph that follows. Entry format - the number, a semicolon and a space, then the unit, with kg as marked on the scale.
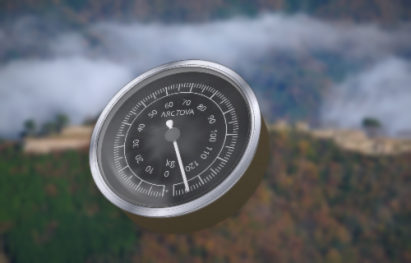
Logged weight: 125; kg
